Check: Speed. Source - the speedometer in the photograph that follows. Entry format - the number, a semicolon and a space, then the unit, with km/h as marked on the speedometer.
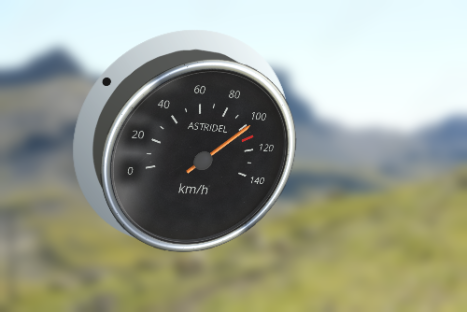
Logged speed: 100; km/h
